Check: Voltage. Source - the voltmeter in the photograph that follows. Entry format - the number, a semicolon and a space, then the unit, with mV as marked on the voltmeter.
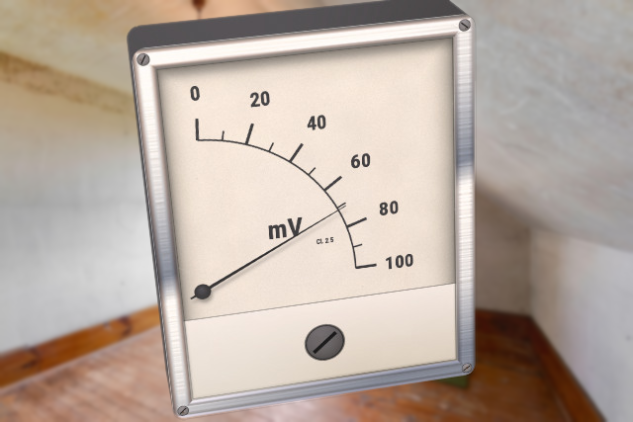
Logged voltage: 70; mV
